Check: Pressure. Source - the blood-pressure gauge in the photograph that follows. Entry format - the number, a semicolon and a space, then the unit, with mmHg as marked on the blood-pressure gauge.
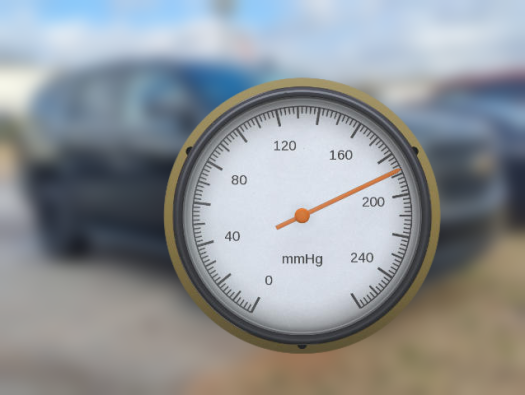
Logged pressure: 188; mmHg
